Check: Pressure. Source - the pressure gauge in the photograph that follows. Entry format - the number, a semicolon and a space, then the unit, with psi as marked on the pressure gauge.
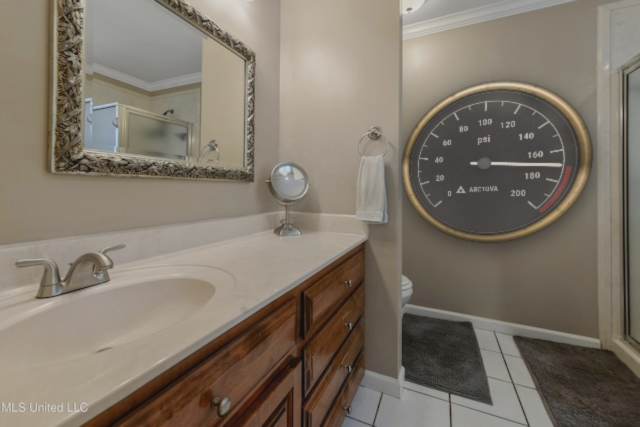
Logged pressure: 170; psi
